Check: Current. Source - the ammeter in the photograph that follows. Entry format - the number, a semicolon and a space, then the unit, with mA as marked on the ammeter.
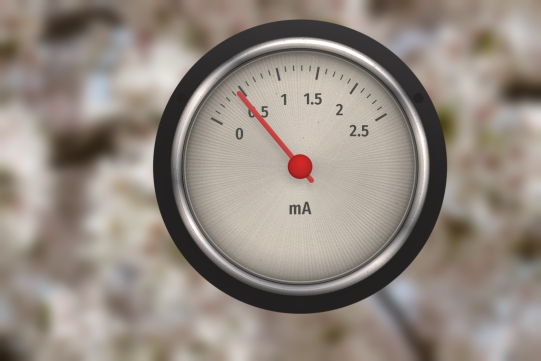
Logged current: 0.45; mA
